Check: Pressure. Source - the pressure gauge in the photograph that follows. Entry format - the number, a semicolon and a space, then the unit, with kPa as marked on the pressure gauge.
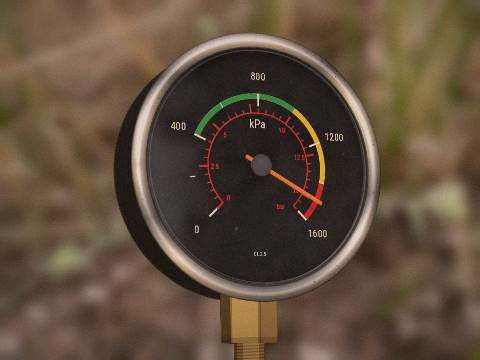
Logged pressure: 1500; kPa
